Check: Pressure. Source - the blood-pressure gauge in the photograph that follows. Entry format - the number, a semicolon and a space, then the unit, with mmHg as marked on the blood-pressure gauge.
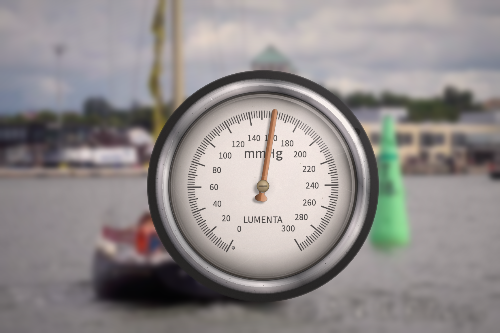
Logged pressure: 160; mmHg
